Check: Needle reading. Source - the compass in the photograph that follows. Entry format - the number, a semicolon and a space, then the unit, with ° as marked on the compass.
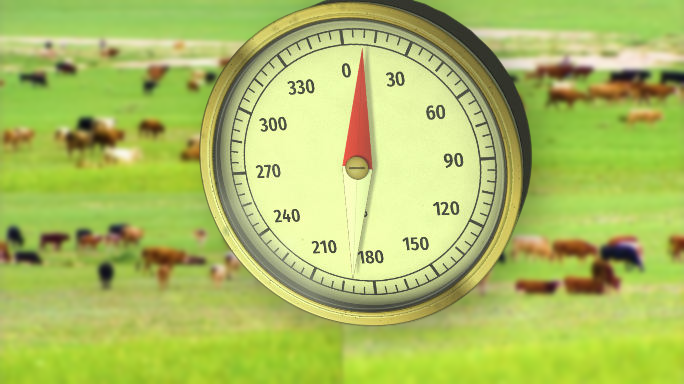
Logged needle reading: 10; °
